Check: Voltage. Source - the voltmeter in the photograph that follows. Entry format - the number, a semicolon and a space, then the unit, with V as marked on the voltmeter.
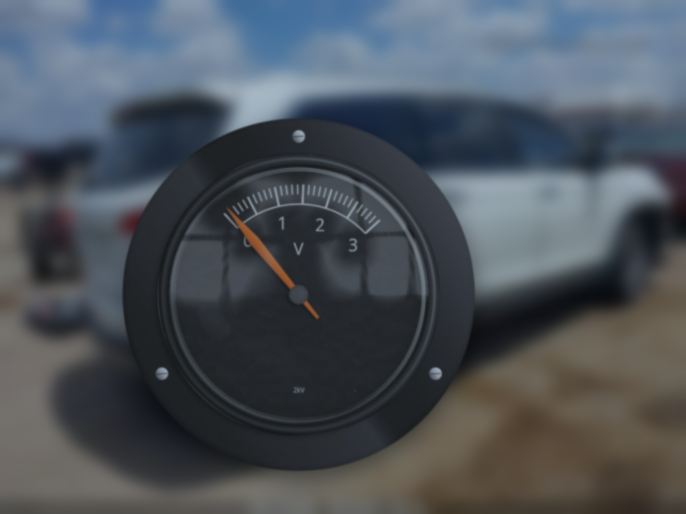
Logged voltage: 0.1; V
